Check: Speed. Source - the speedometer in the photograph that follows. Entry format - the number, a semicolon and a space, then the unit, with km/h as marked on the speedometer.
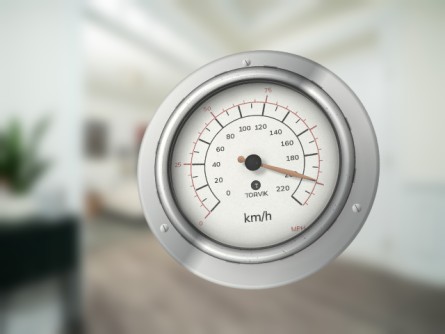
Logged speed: 200; km/h
